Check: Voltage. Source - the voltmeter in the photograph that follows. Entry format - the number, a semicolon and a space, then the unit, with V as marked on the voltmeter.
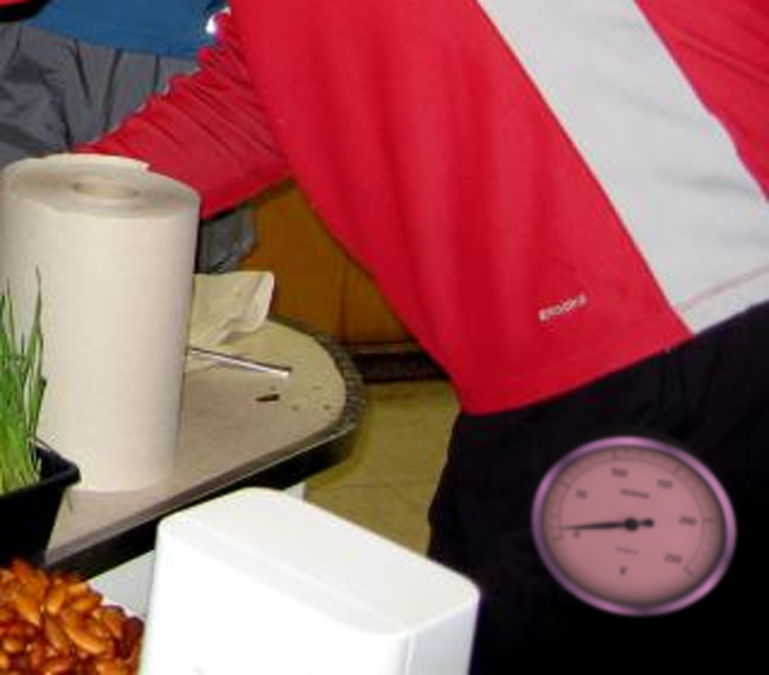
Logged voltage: 10; V
